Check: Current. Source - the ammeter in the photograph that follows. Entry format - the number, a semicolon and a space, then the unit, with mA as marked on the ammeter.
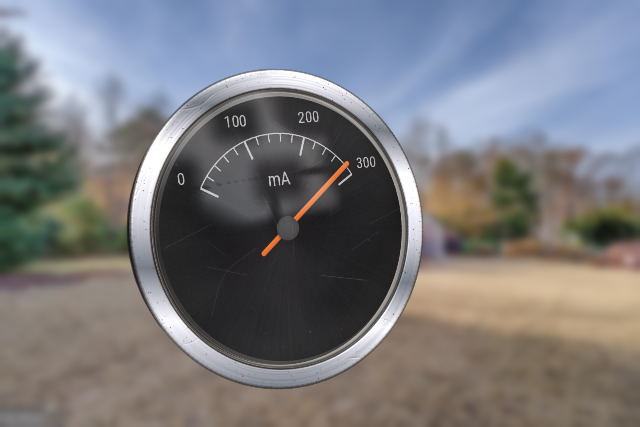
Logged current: 280; mA
